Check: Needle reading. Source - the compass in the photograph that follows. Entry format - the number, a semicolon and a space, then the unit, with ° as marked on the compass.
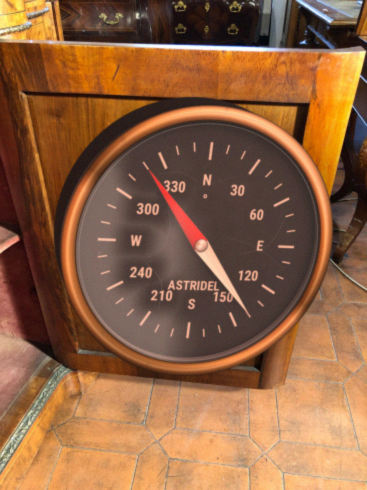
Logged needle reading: 320; °
